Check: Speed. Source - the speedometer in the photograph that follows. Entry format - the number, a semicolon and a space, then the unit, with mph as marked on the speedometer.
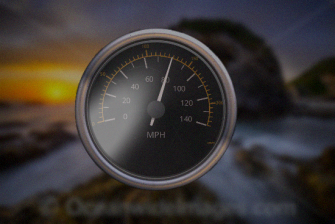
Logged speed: 80; mph
